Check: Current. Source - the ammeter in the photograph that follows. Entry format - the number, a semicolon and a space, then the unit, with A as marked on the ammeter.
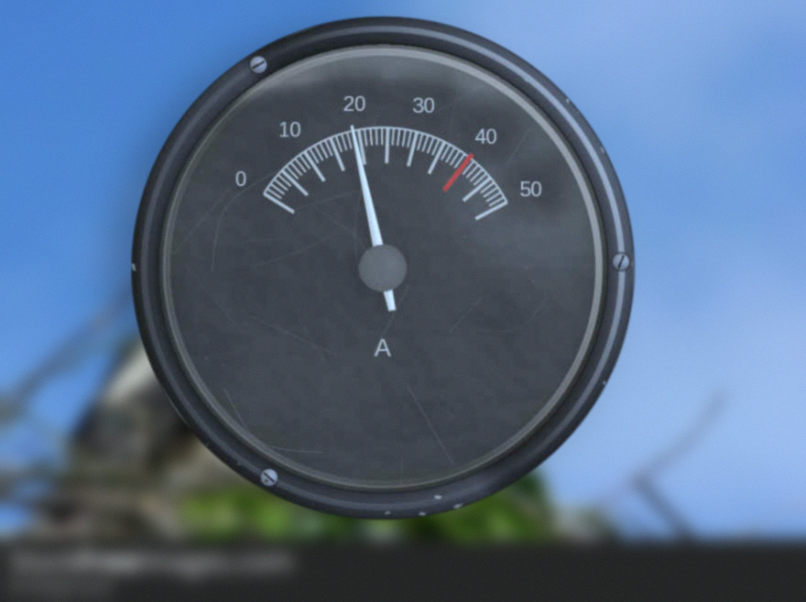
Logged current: 19; A
